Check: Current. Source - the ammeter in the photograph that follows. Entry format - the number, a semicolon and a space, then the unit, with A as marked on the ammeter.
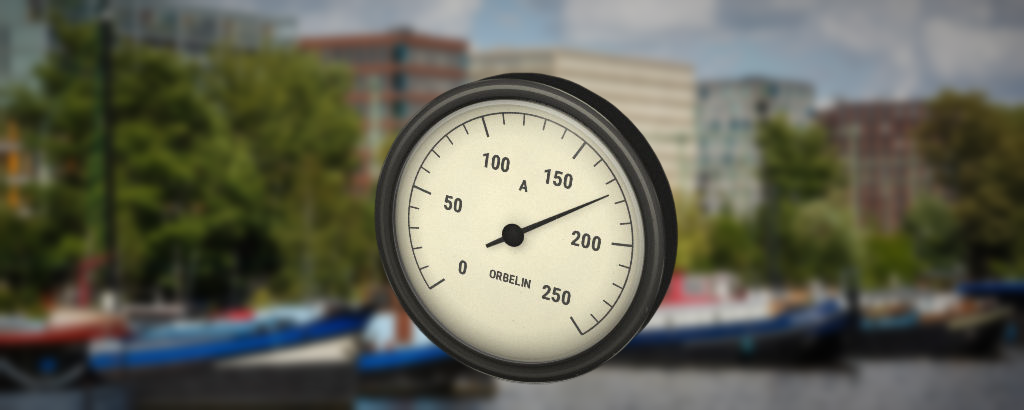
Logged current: 175; A
